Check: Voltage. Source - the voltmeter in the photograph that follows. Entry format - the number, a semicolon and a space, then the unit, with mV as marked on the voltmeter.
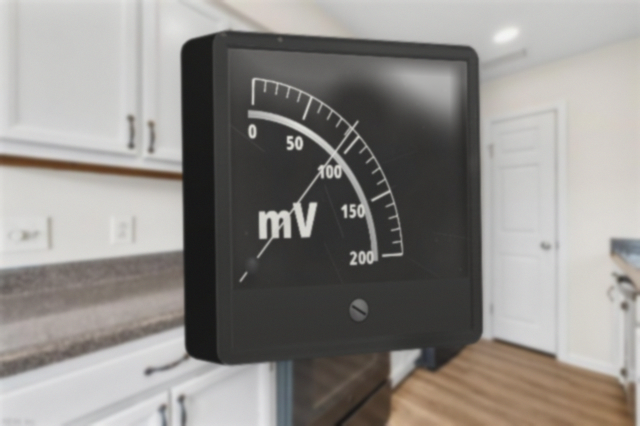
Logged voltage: 90; mV
